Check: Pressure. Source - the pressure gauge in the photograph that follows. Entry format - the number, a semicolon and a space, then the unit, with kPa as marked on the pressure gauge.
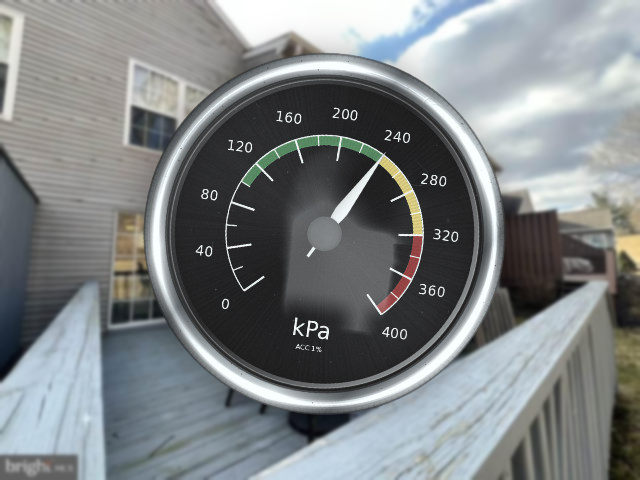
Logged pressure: 240; kPa
